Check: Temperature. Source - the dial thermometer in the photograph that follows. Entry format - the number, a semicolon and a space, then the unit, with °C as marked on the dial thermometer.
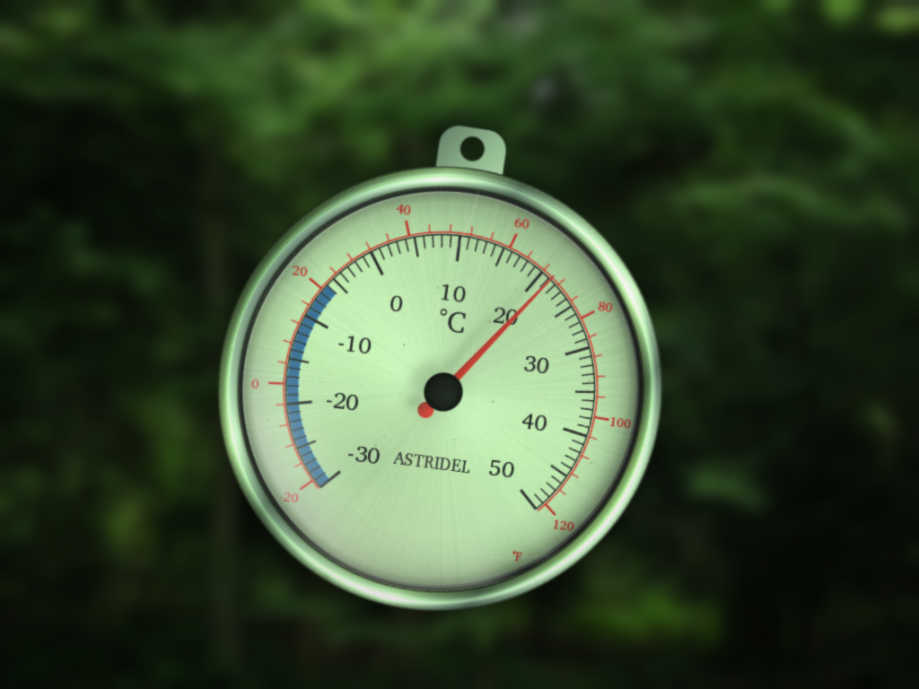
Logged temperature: 21; °C
